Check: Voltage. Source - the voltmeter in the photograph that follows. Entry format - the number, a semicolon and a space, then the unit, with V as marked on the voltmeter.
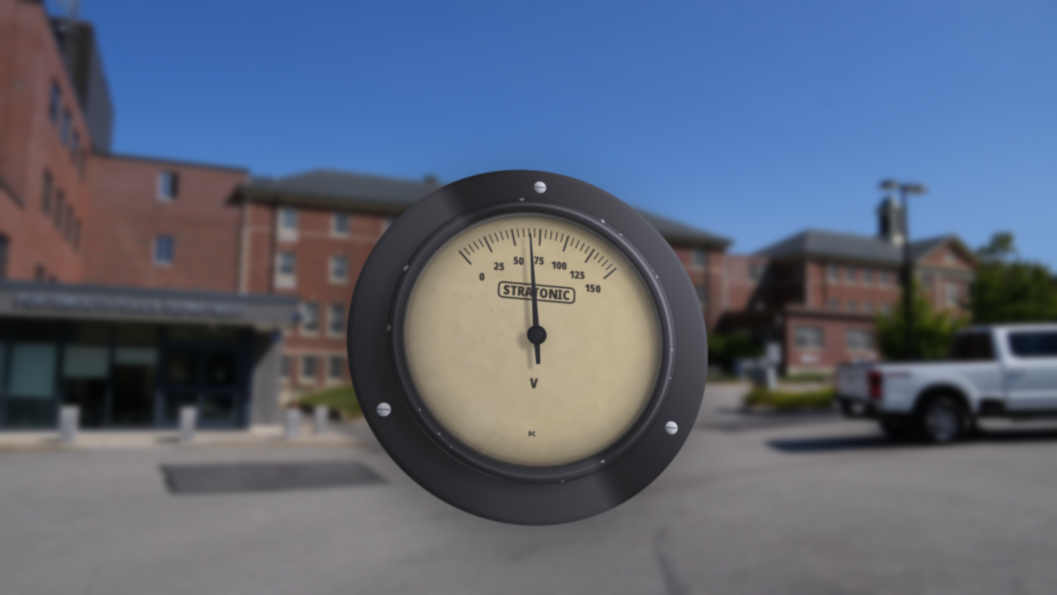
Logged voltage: 65; V
